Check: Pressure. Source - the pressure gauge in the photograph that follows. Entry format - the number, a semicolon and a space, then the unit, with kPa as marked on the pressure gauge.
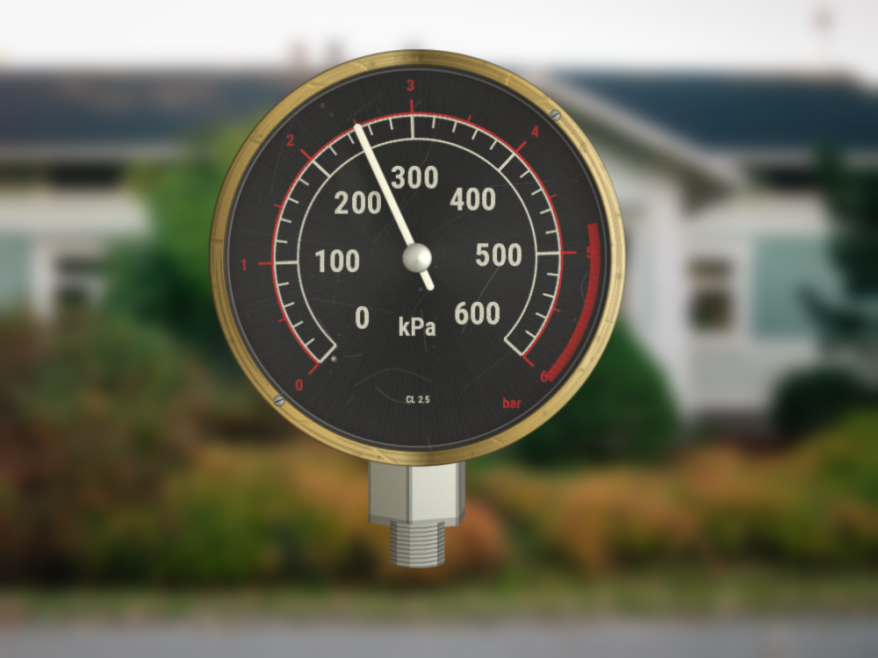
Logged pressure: 250; kPa
